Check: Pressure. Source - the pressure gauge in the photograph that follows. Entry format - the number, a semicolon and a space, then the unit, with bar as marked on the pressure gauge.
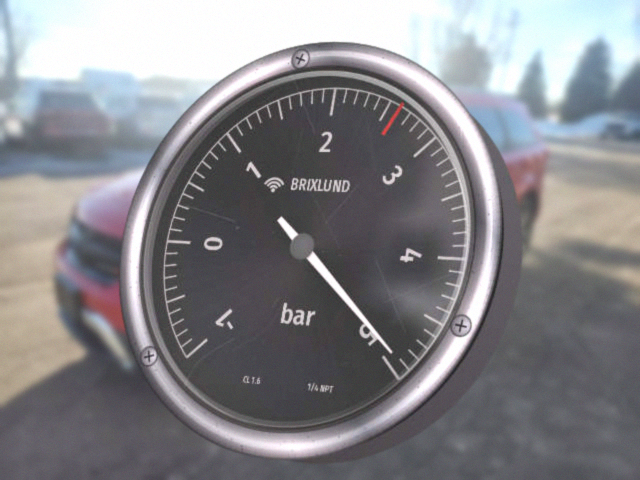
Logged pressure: 4.9; bar
